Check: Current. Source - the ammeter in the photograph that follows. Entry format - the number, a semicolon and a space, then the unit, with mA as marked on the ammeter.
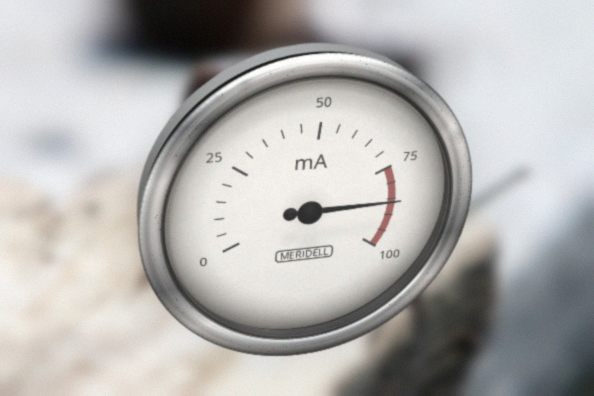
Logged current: 85; mA
